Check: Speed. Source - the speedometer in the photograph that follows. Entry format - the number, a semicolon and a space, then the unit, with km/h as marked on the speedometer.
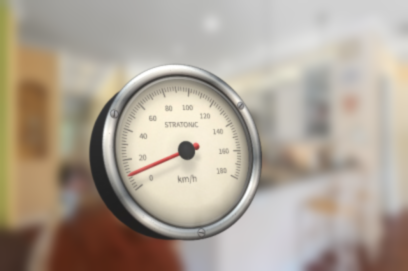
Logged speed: 10; km/h
